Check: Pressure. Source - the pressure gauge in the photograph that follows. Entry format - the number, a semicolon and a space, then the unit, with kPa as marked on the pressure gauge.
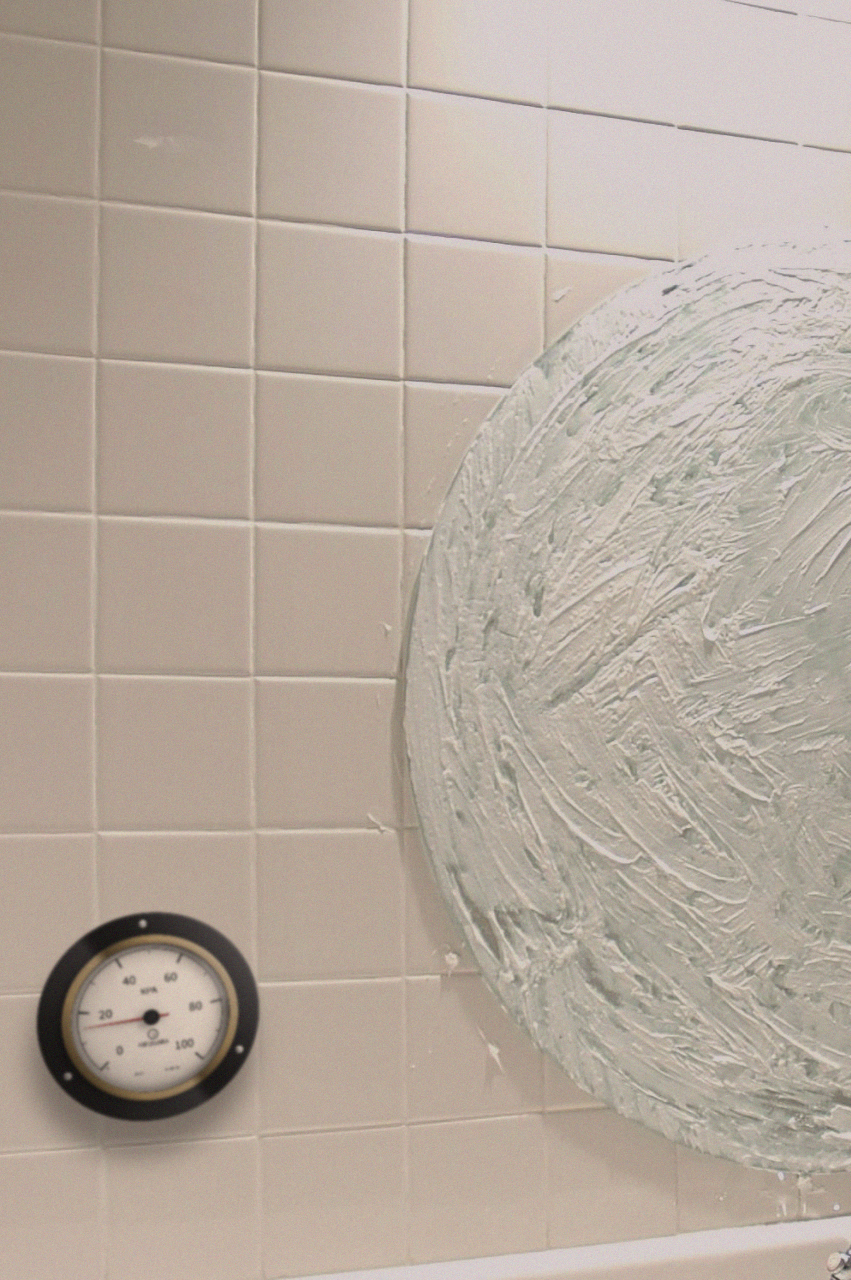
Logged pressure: 15; kPa
